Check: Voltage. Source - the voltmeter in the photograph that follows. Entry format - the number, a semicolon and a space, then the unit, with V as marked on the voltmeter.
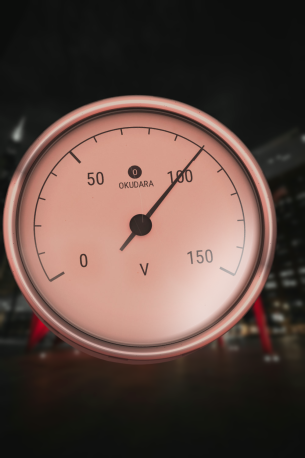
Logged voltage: 100; V
